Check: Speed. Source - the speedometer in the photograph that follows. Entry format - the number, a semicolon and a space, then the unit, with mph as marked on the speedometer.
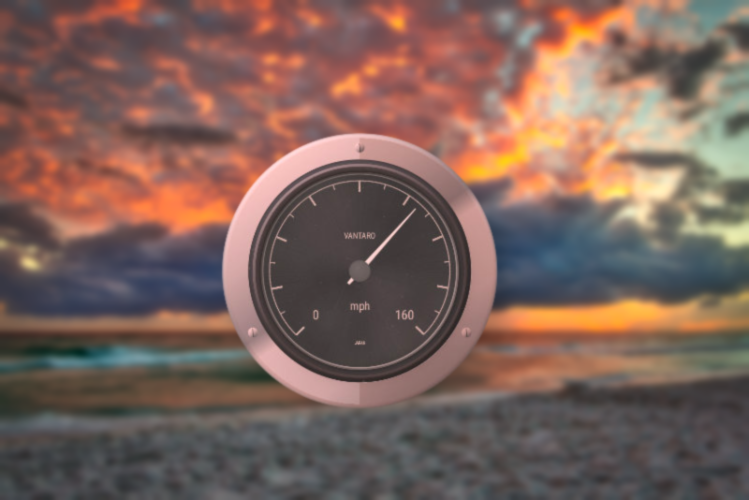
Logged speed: 105; mph
